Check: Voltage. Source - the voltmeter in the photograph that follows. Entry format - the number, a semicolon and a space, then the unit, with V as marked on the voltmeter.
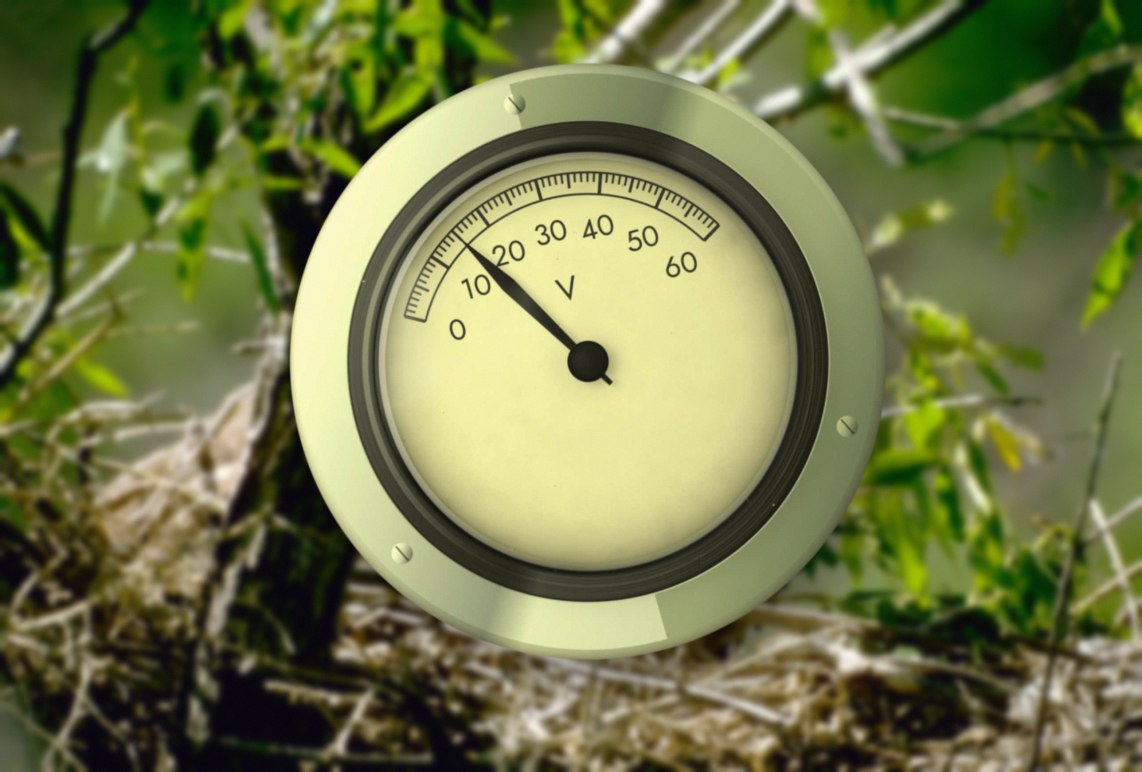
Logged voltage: 15; V
